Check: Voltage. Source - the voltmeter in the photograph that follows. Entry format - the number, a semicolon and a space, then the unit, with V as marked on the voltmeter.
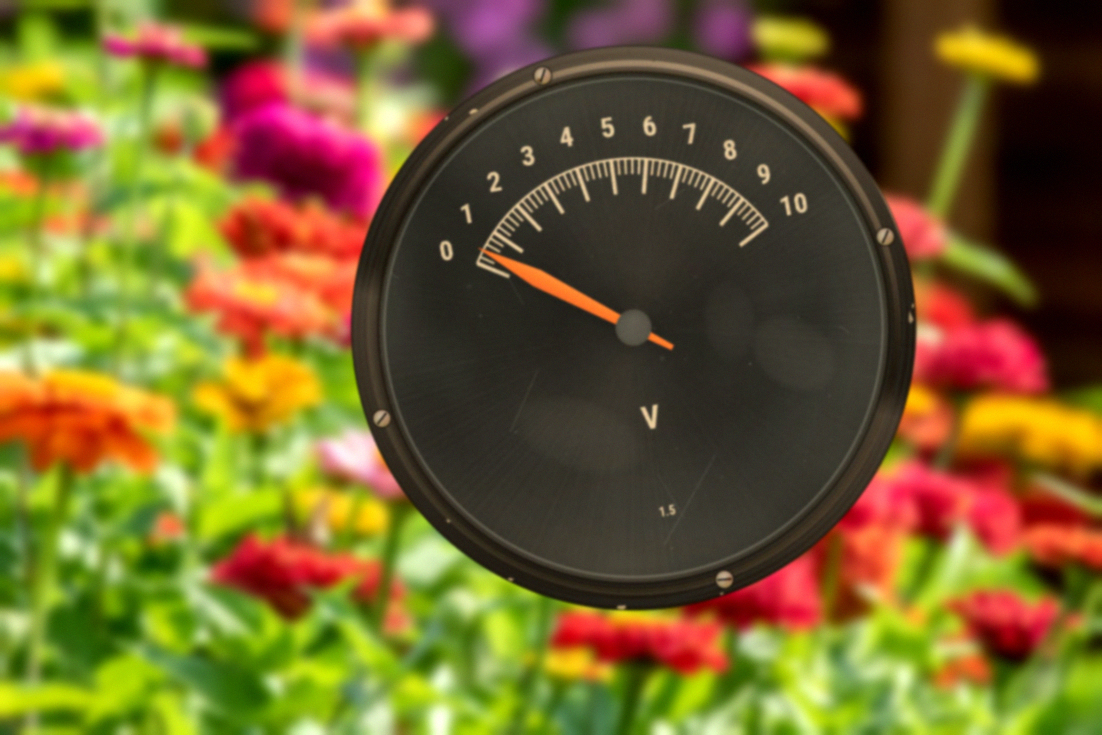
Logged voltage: 0.4; V
